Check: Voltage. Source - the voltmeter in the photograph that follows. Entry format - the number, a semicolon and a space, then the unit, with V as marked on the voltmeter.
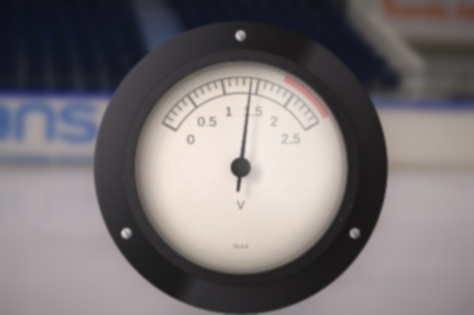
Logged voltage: 1.4; V
